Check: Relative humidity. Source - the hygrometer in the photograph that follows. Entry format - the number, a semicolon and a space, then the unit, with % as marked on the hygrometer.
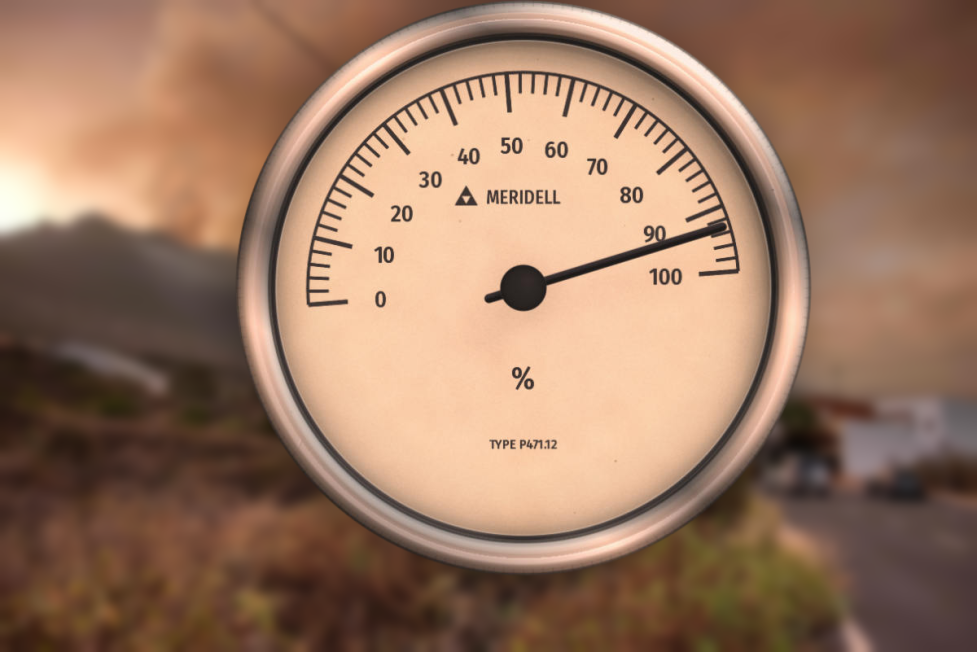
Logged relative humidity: 93; %
